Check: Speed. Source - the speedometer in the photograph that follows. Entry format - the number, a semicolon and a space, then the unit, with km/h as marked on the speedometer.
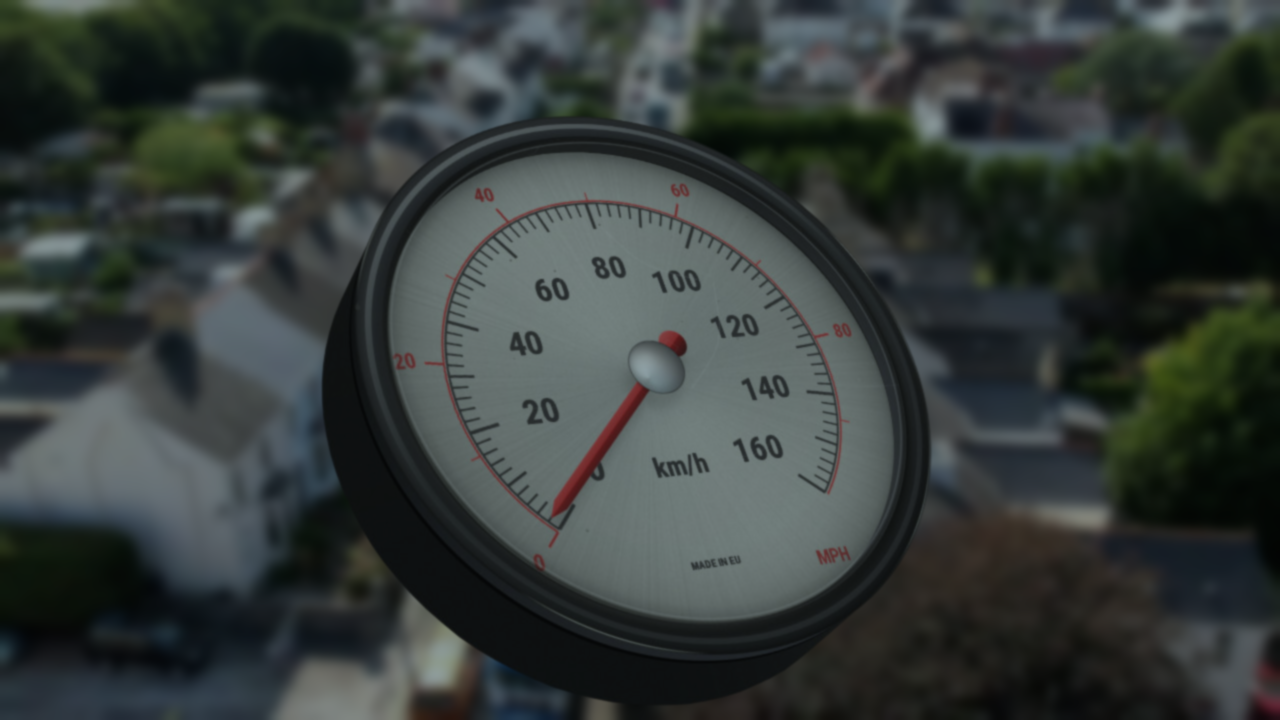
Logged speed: 2; km/h
